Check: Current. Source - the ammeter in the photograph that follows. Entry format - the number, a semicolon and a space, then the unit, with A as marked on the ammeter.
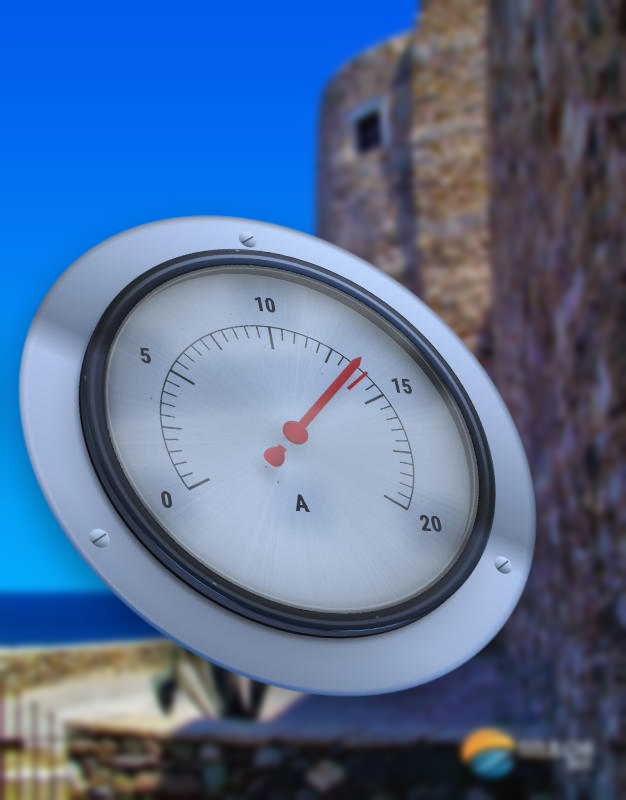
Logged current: 13.5; A
